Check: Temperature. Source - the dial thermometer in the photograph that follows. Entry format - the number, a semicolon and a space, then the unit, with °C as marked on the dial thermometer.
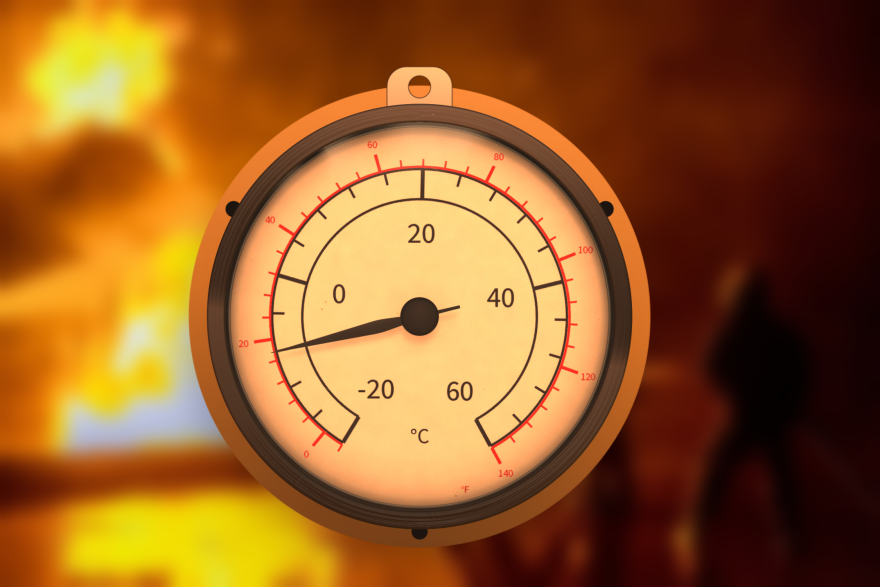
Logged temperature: -8; °C
